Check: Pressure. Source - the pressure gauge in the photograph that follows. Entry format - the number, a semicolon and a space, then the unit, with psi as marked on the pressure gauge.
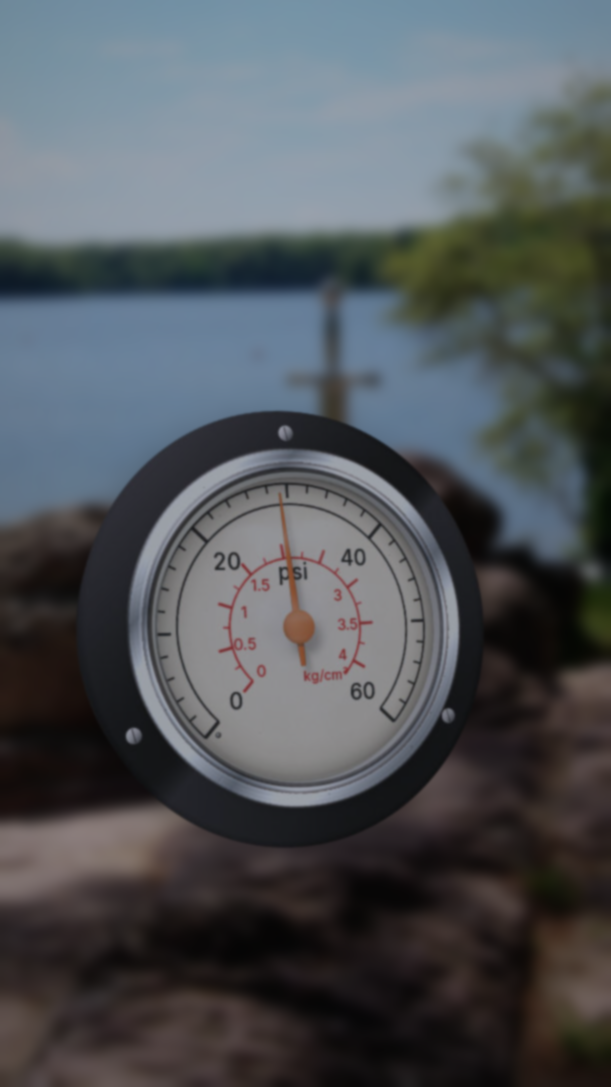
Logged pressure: 29; psi
